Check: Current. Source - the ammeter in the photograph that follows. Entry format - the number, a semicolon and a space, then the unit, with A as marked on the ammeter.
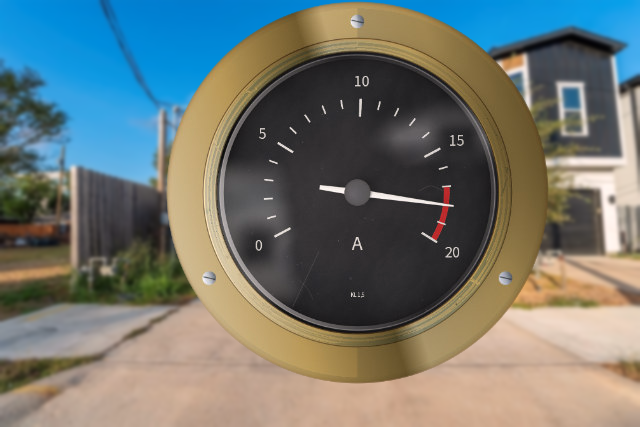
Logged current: 18; A
